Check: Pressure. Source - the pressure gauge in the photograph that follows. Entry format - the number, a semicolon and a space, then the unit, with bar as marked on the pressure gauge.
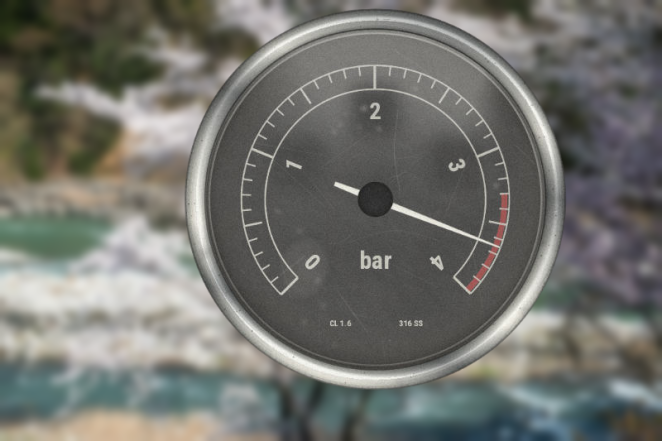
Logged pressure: 3.65; bar
